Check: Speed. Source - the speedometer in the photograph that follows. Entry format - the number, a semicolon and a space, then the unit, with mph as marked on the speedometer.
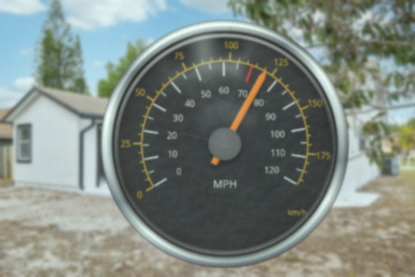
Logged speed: 75; mph
